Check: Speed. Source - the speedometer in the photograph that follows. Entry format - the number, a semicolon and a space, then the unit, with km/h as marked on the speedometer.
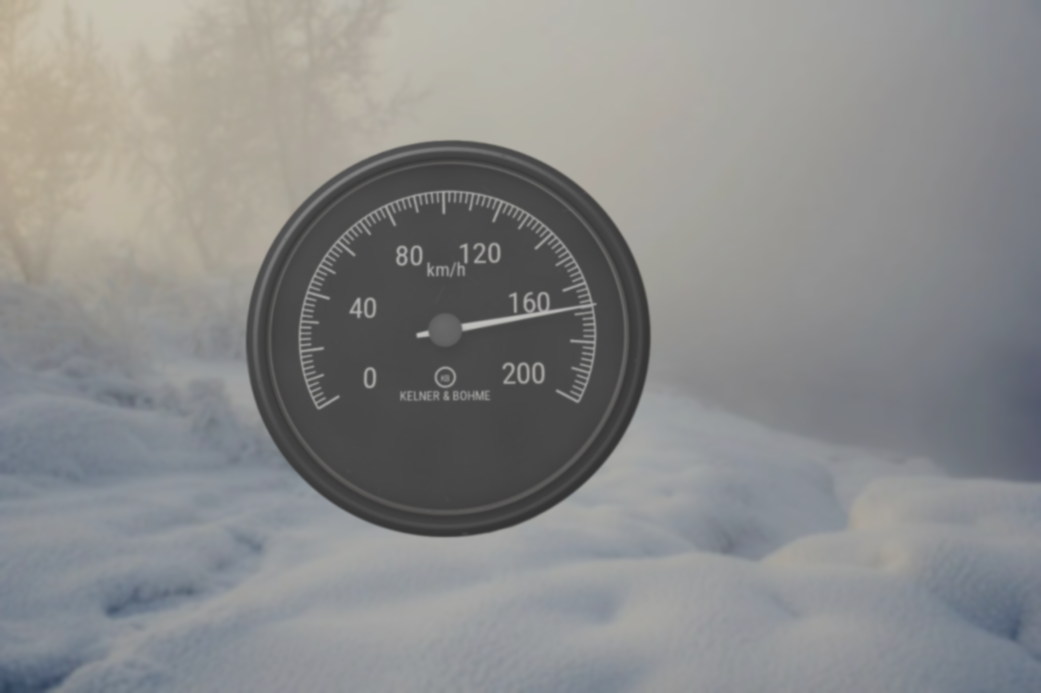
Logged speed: 168; km/h
